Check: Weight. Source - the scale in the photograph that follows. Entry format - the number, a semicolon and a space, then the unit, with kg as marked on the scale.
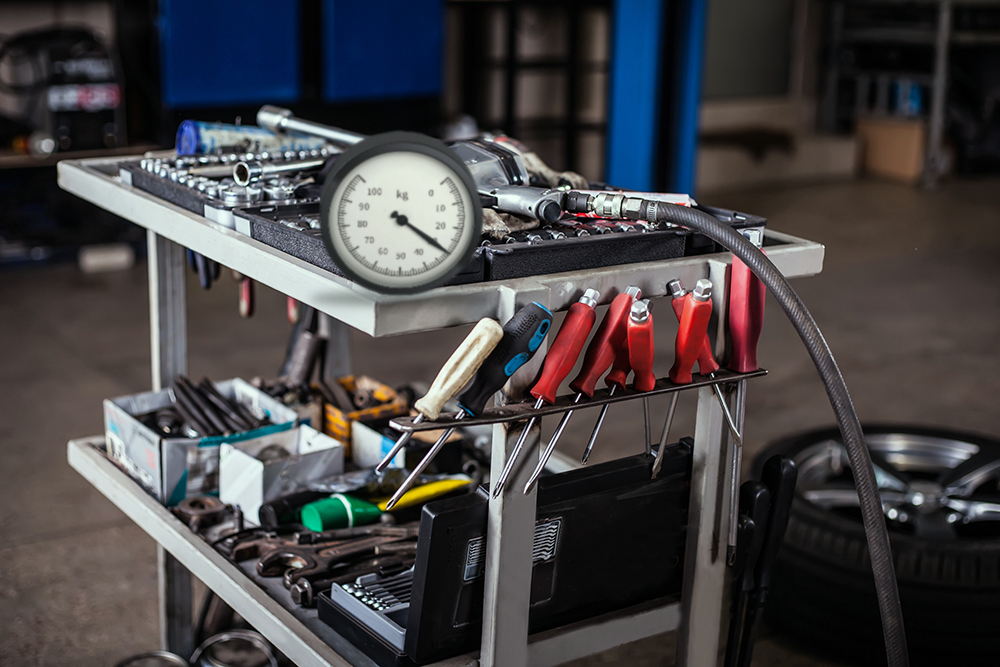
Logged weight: 30; kg
